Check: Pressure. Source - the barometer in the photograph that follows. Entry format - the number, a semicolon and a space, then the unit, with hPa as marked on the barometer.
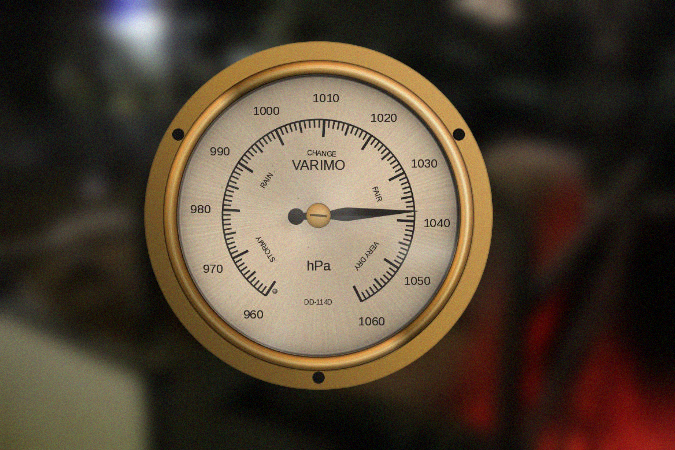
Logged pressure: 1038; hPa
